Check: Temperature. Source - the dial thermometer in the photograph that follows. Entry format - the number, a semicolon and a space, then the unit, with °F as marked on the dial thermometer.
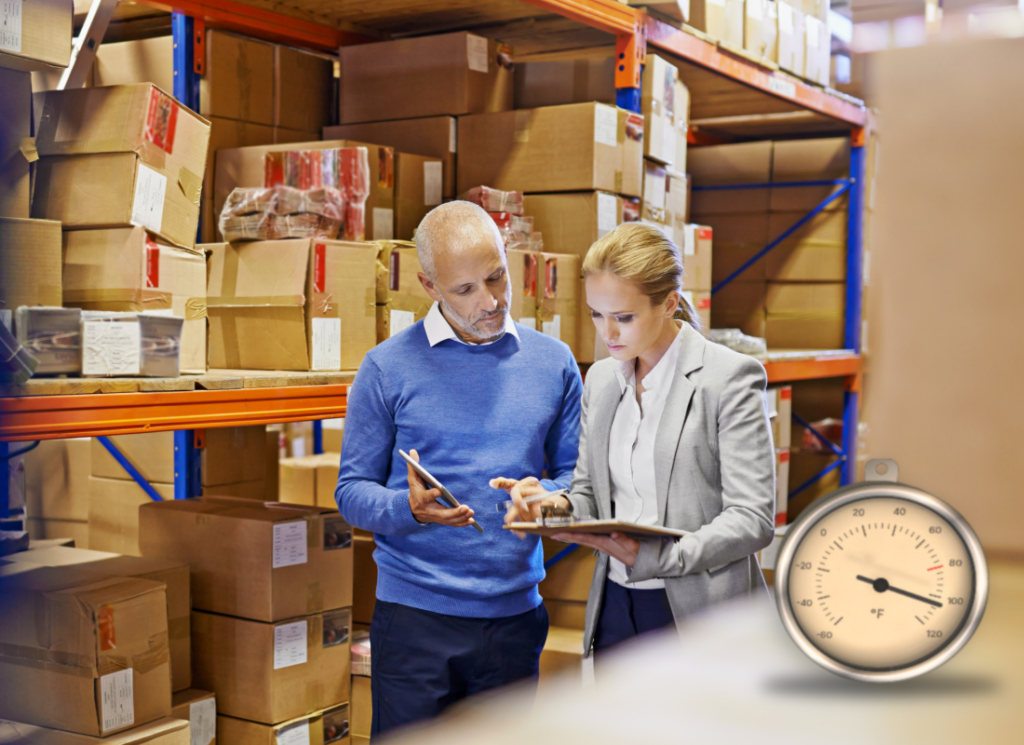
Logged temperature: 104; °F
